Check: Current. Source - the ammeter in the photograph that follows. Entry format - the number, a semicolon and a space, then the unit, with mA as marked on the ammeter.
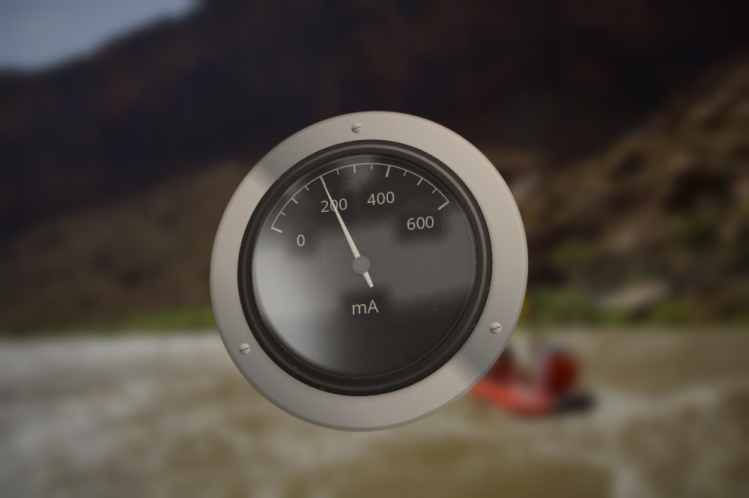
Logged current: 200; mA
